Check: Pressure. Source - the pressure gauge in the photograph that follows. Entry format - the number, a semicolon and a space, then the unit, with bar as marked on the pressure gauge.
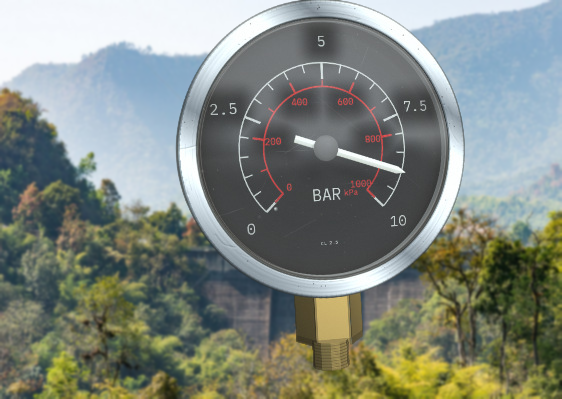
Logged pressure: 9; bar
